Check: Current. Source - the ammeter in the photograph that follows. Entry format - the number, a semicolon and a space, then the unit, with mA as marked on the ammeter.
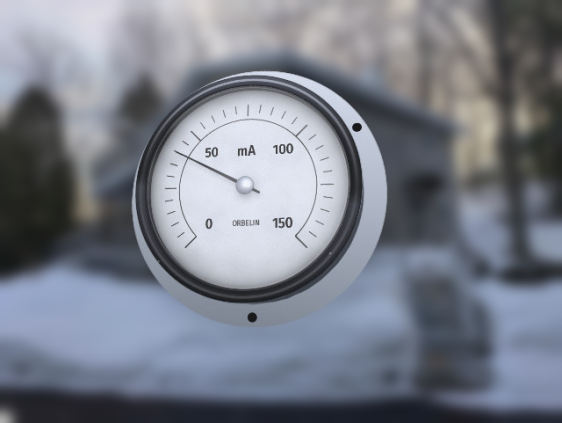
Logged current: 40; mA
